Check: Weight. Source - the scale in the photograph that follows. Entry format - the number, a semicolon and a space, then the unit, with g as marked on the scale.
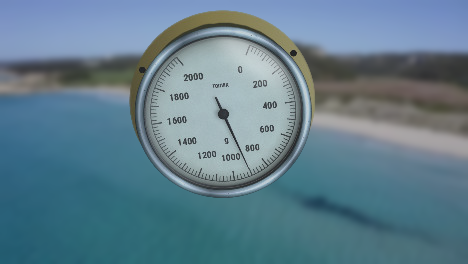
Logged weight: 900; g
